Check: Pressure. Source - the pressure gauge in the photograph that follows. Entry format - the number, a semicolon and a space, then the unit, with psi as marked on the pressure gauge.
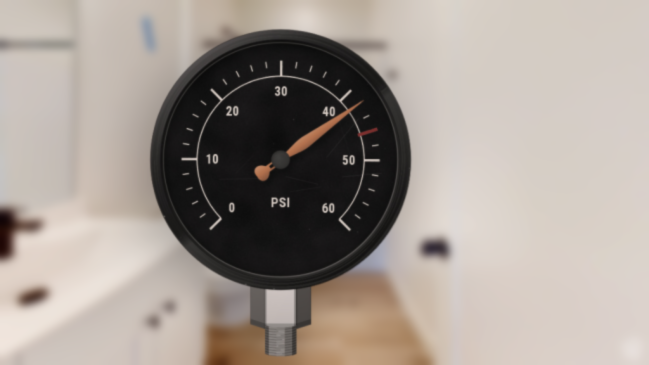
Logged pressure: 42; psi
